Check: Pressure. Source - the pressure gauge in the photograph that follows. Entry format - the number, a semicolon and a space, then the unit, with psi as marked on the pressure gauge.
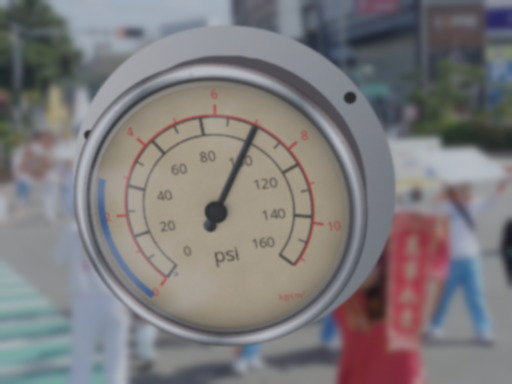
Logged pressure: 100; psi
